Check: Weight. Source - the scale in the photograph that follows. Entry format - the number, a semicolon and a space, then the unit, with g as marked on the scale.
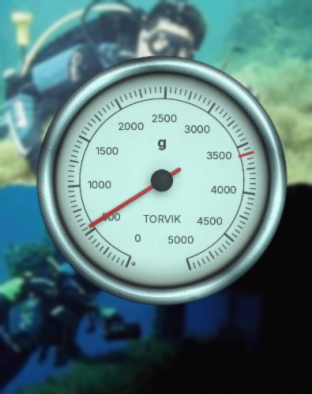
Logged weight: 550; g
